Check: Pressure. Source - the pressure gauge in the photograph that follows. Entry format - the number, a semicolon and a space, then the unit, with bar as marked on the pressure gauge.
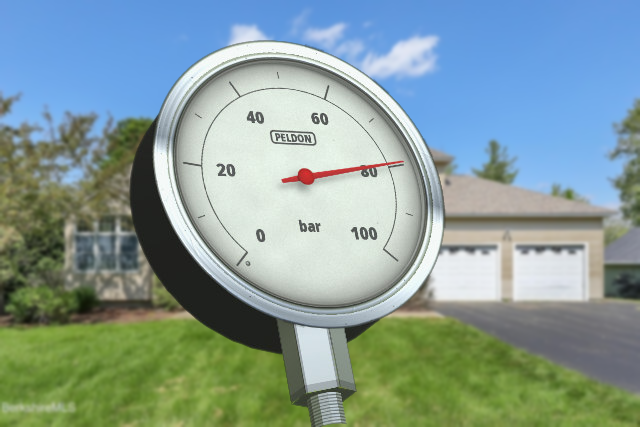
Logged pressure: 80; bar
